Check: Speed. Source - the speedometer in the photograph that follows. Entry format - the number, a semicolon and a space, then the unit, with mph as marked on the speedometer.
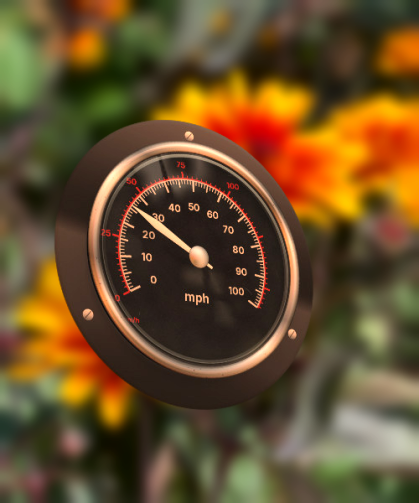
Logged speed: 25; mph
